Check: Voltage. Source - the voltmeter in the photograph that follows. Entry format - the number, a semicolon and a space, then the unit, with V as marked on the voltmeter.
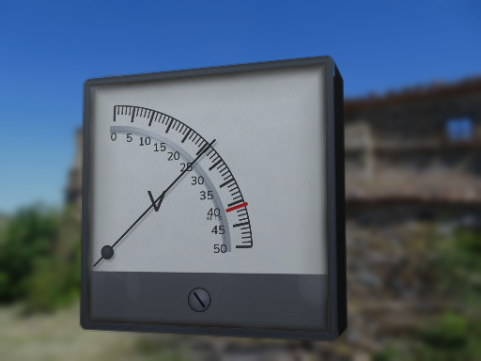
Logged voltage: 26; V
